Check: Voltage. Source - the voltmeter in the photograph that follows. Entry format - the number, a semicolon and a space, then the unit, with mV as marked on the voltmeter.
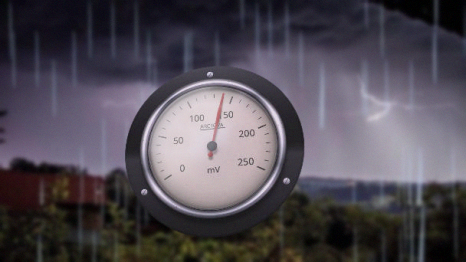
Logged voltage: 140; mV
